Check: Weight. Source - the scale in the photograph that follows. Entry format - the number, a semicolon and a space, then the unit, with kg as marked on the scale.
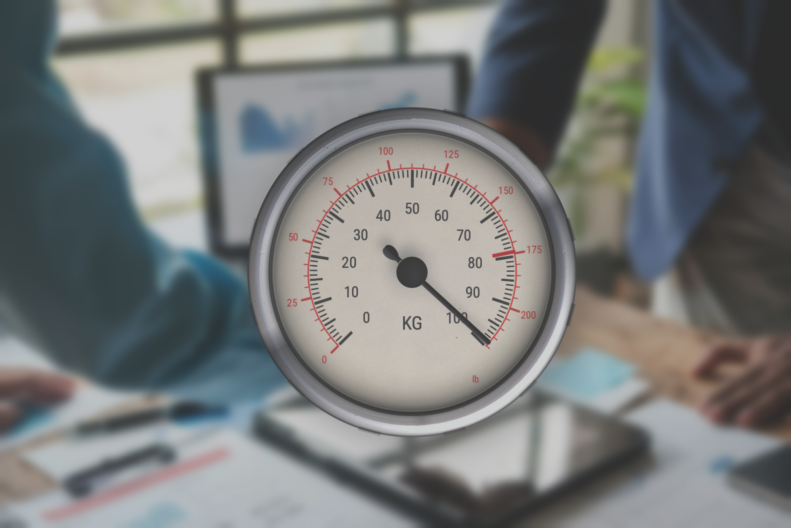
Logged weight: 99; kg
